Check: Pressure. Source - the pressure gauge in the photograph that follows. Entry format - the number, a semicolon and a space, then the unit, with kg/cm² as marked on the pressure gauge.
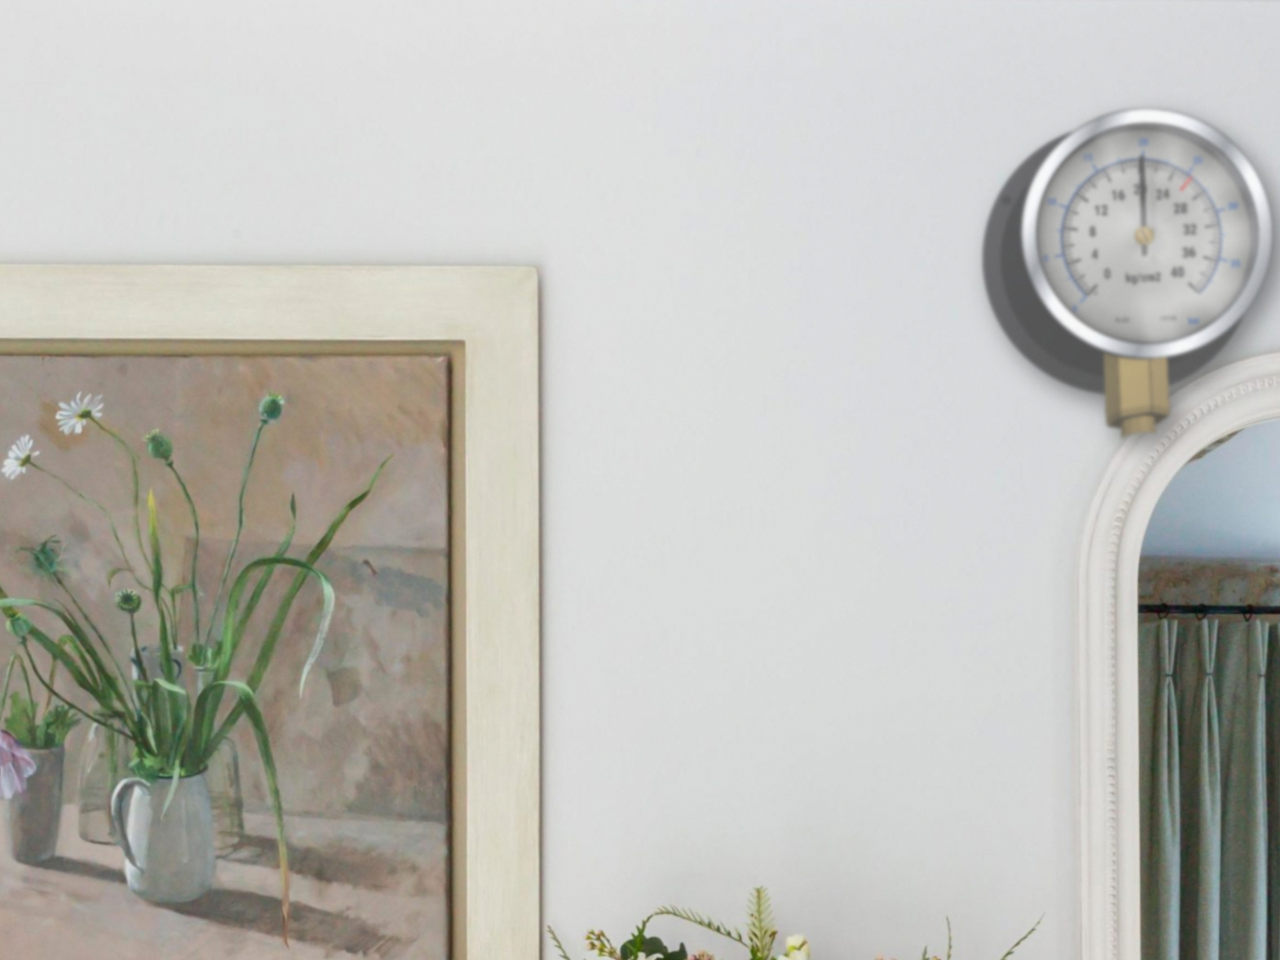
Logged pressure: 20; kg/cm²
